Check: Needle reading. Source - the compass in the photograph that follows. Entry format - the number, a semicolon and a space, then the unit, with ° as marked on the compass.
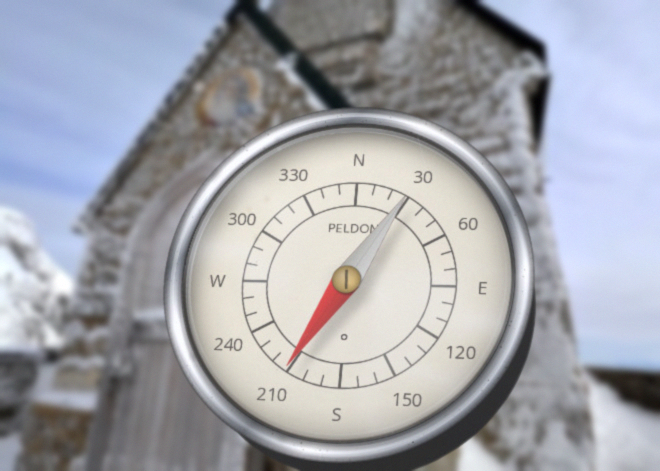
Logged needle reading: 210; °
